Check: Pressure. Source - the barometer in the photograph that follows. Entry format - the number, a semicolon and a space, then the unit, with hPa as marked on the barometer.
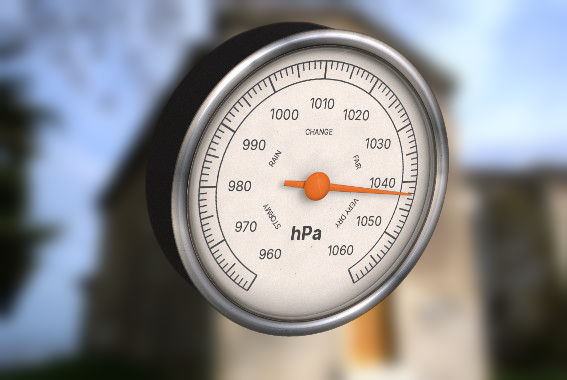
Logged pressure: 1042; hPa
